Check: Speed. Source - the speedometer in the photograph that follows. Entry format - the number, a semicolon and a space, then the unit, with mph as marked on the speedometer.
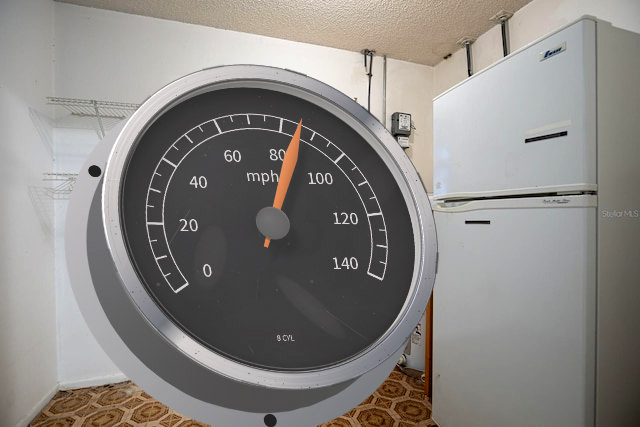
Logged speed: 85; mph
